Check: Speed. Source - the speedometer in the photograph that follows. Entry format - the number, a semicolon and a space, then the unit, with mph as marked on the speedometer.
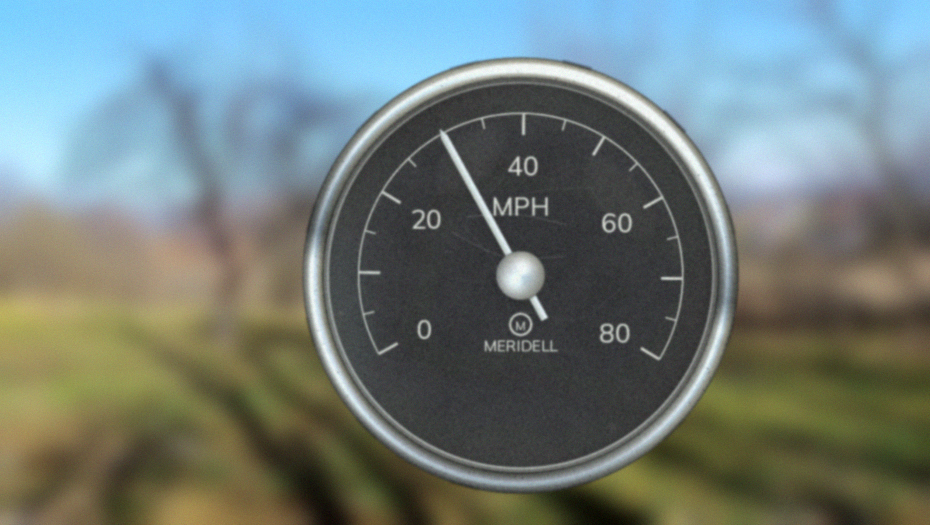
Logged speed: 30; mph
